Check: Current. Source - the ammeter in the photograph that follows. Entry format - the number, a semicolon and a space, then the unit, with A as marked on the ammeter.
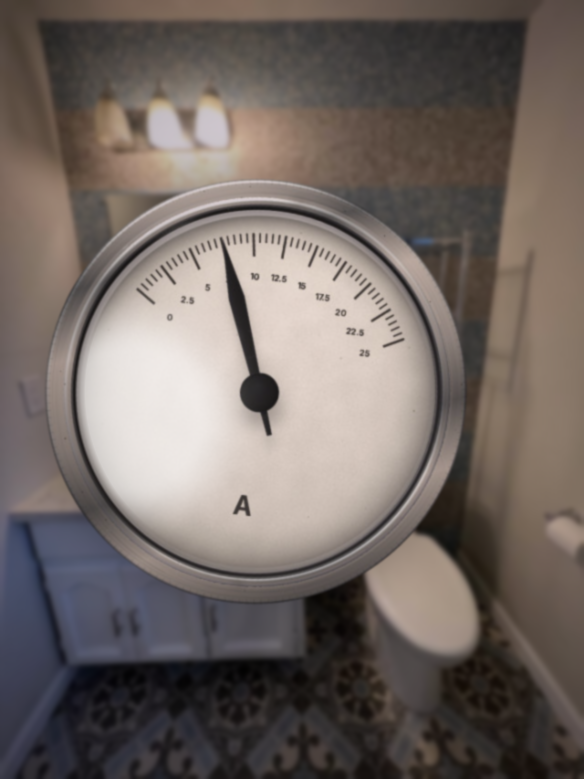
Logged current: 7.5; A
